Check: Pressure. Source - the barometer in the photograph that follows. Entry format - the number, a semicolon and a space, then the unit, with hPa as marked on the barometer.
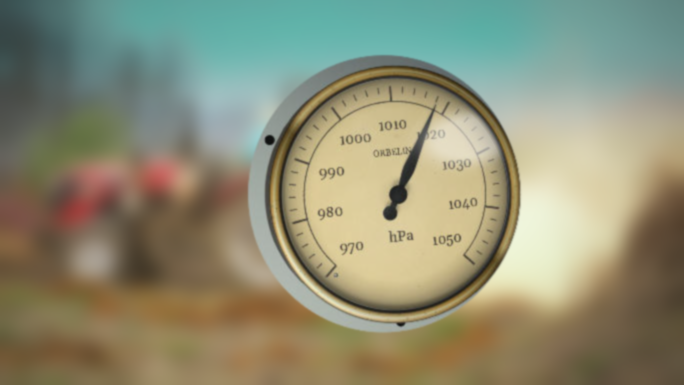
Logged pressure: 1018; hPa
